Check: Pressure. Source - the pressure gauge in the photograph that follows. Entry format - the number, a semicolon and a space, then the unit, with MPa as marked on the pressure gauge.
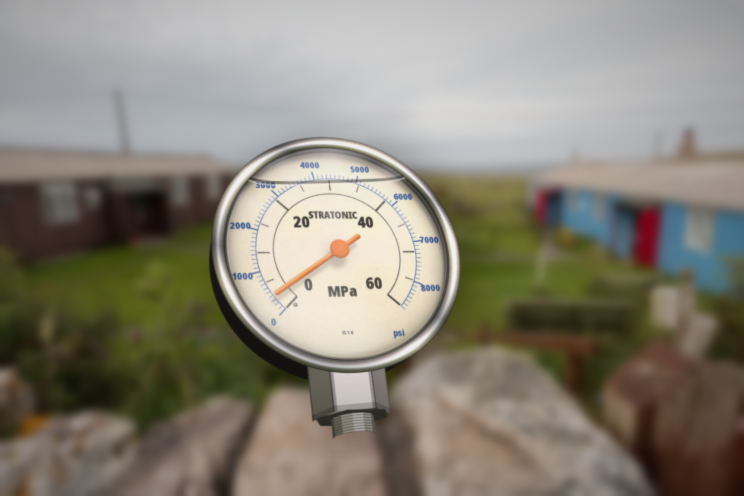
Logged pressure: 2.5; MPa
